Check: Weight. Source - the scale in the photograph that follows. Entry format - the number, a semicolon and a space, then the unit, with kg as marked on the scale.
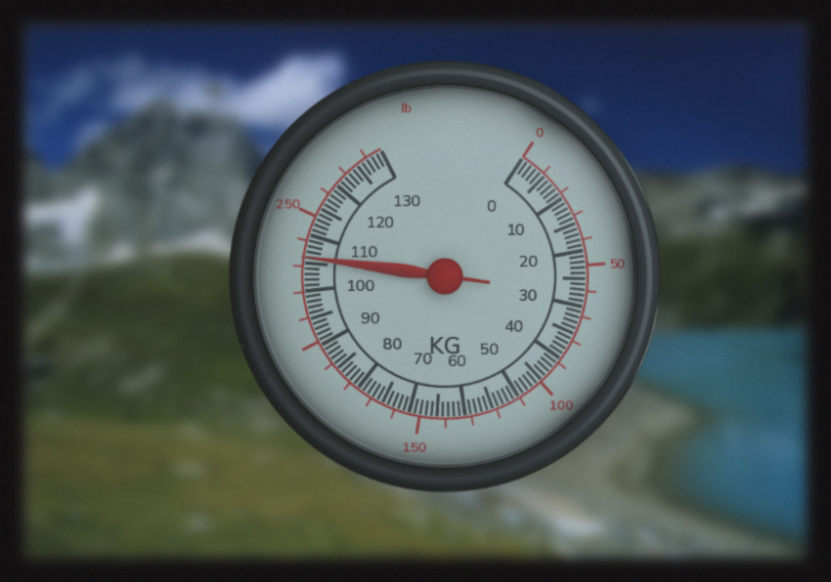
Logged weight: 106; kg
